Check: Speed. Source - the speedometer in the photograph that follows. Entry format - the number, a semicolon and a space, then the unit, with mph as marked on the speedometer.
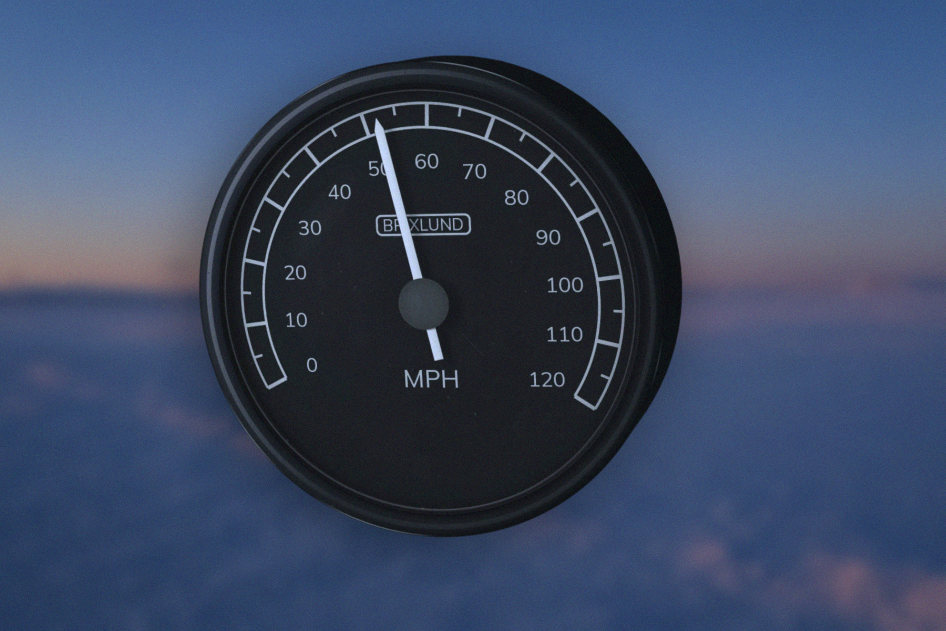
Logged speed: 52.5; mph
